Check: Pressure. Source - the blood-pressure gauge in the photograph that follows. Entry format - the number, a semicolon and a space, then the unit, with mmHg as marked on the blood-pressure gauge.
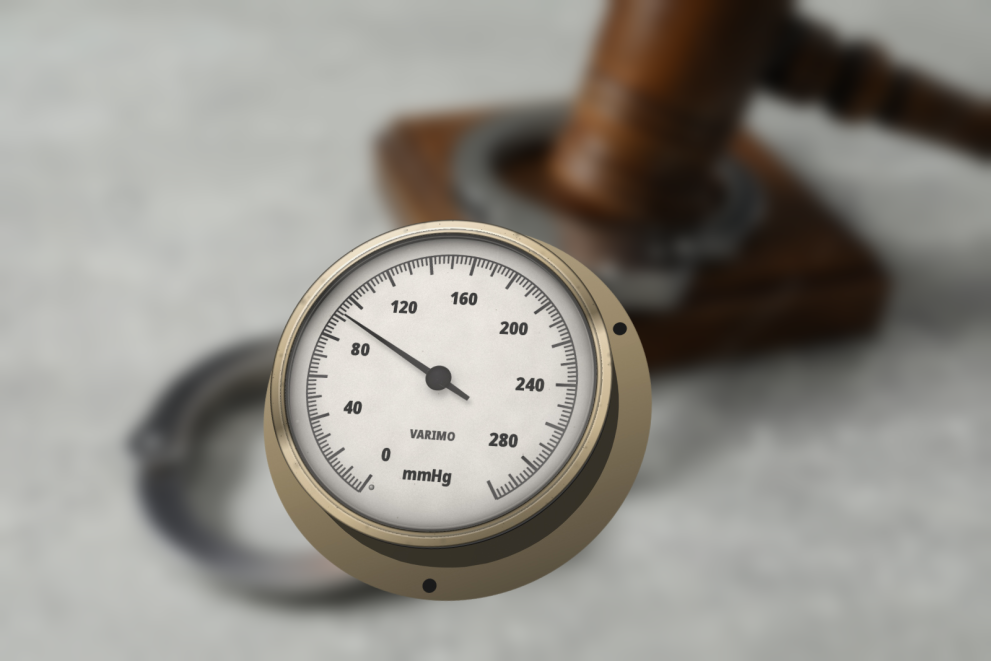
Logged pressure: 92; mmHg
